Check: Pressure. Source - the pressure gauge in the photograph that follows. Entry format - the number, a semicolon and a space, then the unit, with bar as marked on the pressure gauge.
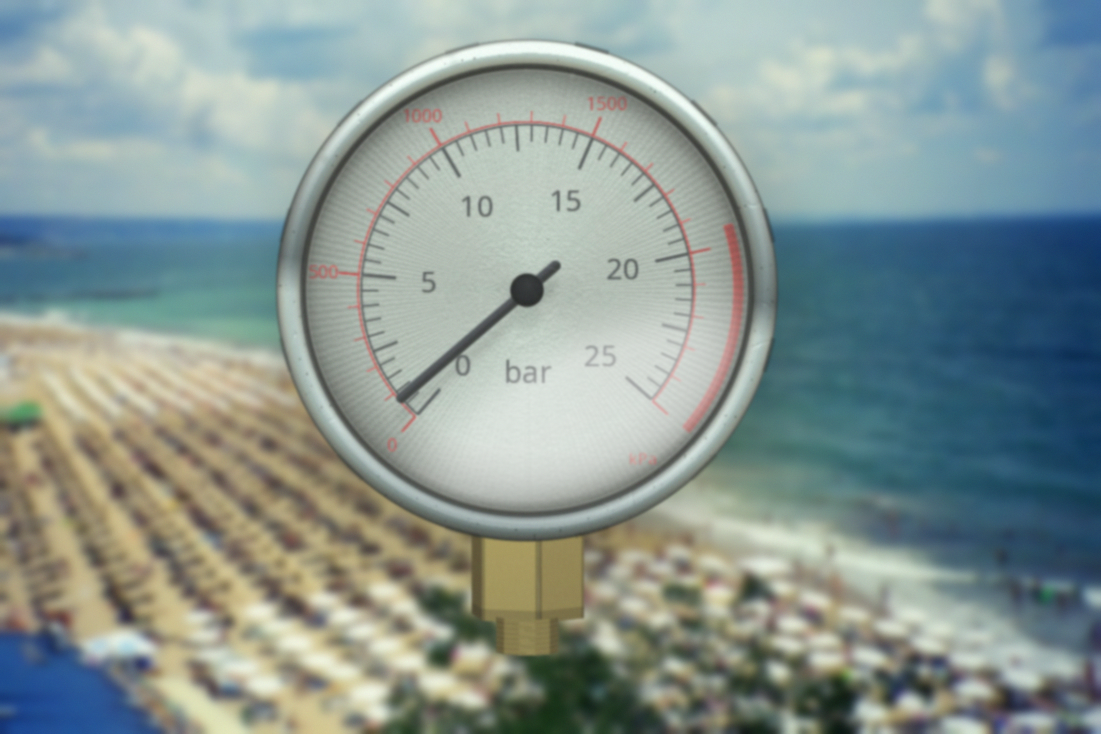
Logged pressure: 0.75; bar
